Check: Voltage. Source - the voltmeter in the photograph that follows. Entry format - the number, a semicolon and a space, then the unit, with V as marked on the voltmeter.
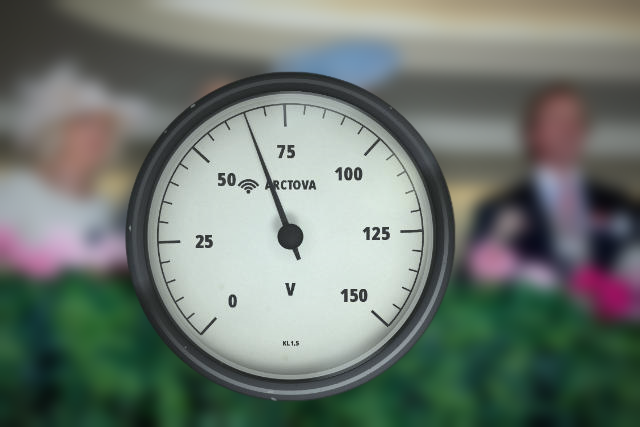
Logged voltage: 65; V
